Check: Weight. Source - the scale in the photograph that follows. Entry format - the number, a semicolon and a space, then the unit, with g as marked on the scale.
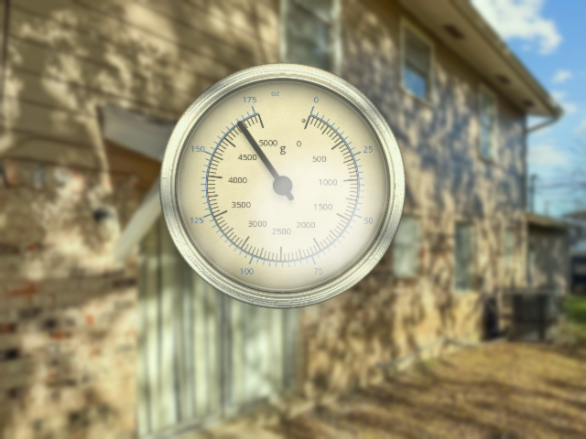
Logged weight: 4750; g
